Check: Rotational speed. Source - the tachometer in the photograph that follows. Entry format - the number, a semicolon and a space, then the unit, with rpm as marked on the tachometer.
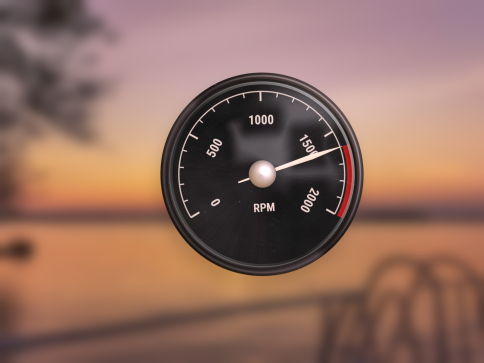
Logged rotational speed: 1600; rpm
